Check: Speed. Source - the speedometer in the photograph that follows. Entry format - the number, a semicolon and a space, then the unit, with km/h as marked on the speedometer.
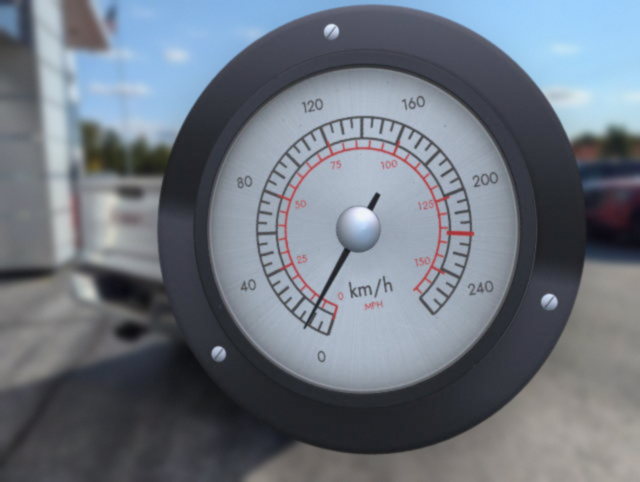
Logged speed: 10; km/h
